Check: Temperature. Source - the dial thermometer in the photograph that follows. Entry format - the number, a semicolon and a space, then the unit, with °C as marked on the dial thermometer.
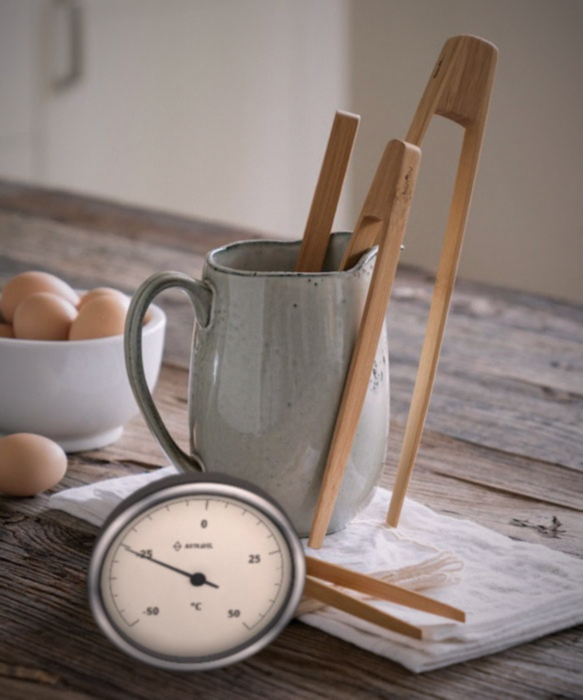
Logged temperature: -25; °C
